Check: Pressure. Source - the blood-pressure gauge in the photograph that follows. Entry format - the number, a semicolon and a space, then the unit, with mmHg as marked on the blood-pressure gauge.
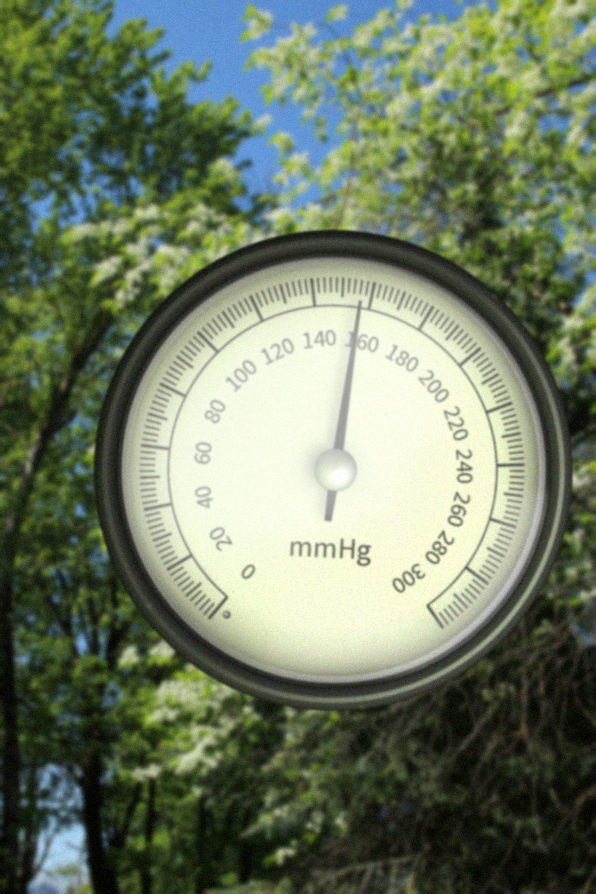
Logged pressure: 156; mmHg
